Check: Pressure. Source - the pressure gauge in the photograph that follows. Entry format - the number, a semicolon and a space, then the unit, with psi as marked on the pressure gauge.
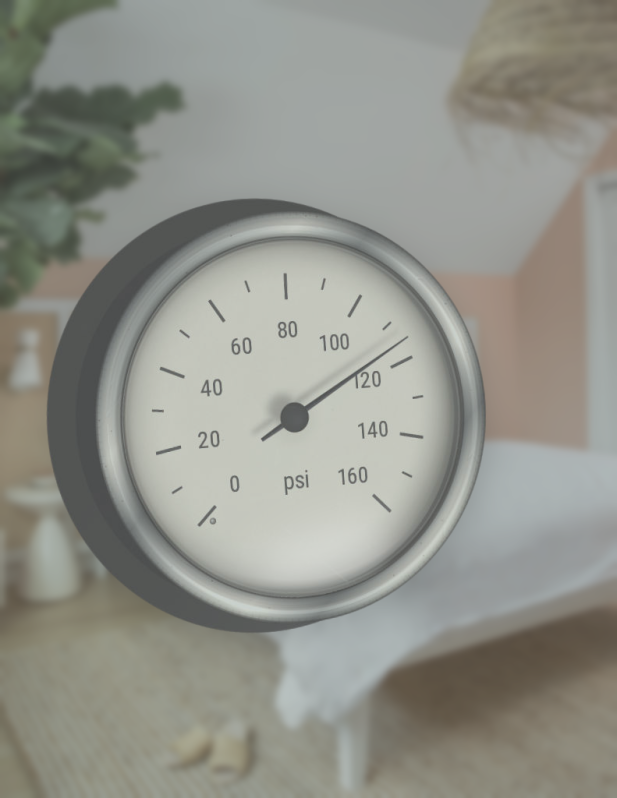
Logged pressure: 115; psi
